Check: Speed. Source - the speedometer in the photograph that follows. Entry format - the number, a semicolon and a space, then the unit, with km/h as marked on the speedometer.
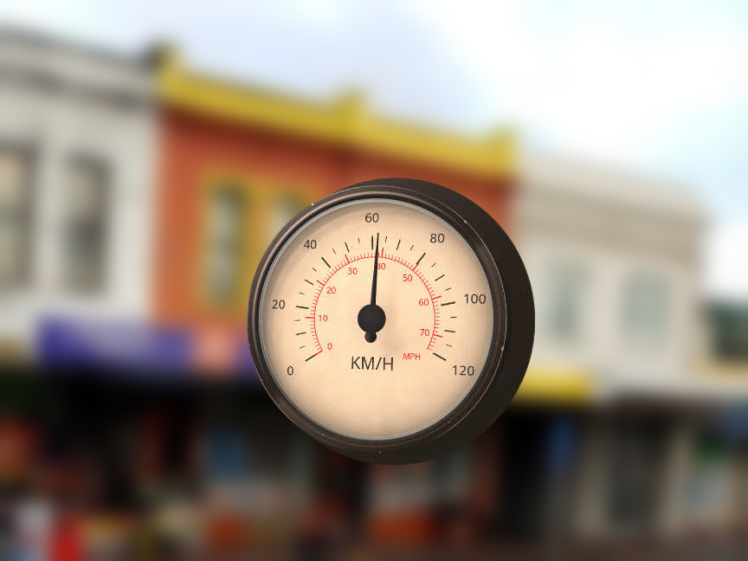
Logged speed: 62.5; km/h
